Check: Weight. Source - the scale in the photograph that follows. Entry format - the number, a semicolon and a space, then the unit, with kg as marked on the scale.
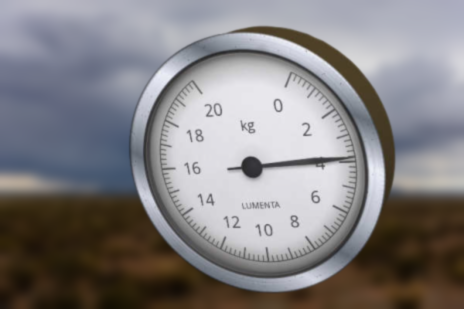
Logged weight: 3.8; kg
